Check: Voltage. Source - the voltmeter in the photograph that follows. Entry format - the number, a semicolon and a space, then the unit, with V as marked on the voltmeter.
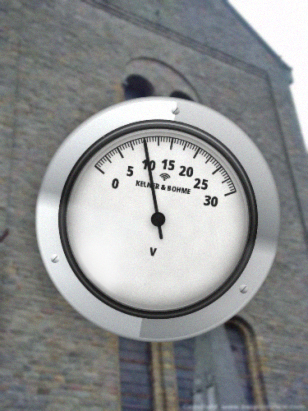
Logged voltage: 10; V
